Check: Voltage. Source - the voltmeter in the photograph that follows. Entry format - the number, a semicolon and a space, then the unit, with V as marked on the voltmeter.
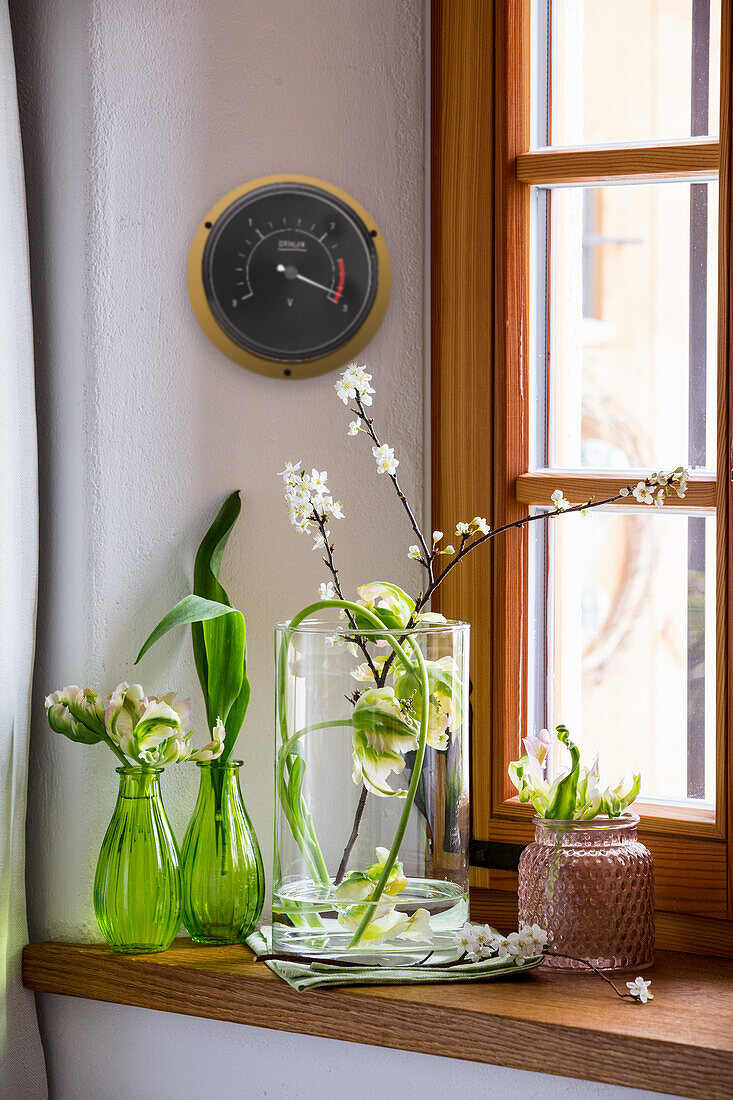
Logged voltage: 2.9; V
